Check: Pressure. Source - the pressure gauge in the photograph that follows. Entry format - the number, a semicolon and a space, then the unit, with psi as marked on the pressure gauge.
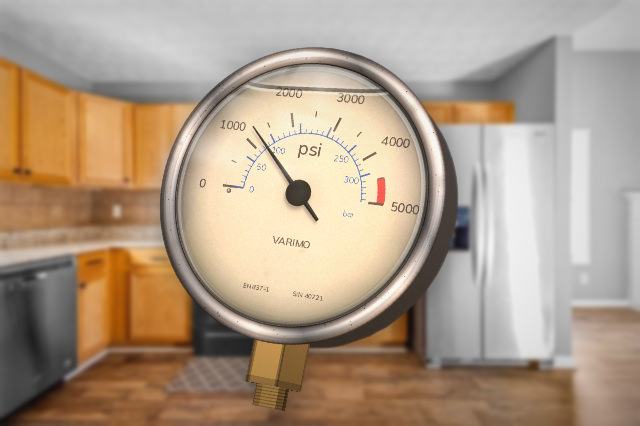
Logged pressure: 1250; psi
